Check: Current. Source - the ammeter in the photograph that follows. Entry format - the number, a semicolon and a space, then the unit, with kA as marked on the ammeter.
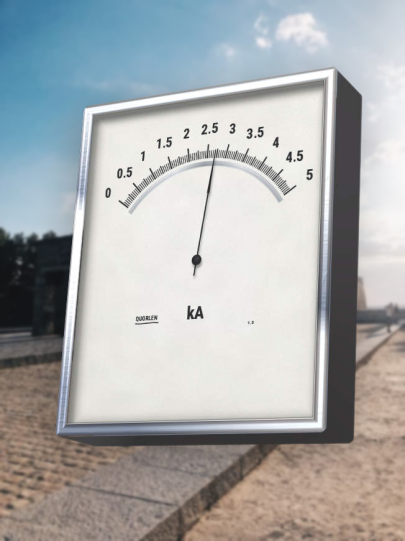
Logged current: 2.75; kA
